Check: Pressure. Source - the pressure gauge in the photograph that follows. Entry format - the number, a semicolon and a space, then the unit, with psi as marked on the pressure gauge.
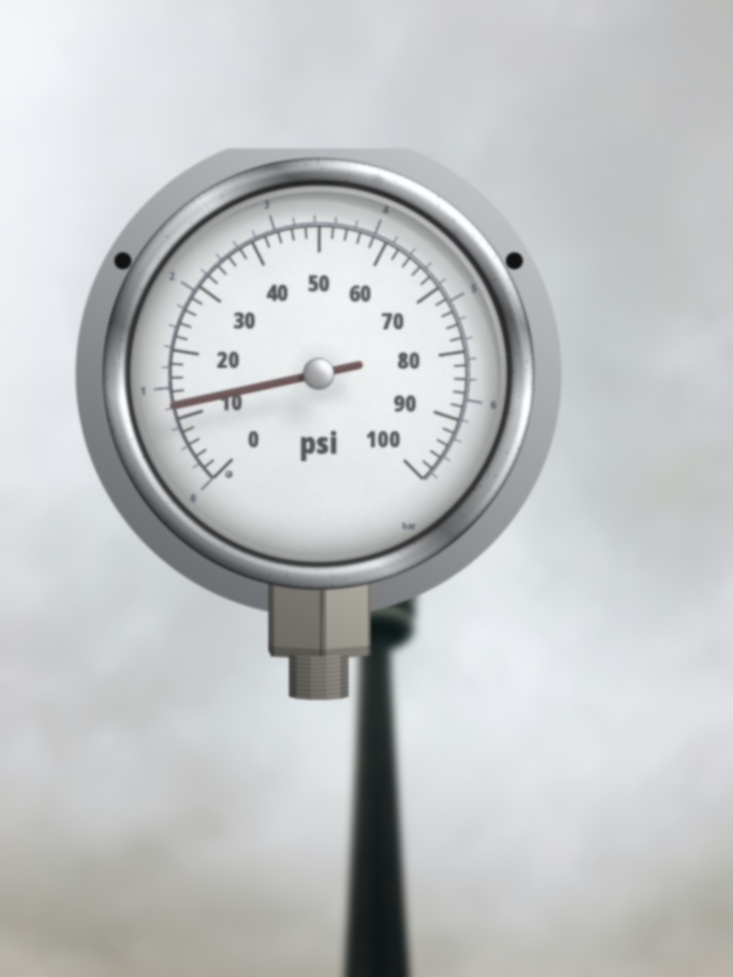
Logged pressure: 12; psi
